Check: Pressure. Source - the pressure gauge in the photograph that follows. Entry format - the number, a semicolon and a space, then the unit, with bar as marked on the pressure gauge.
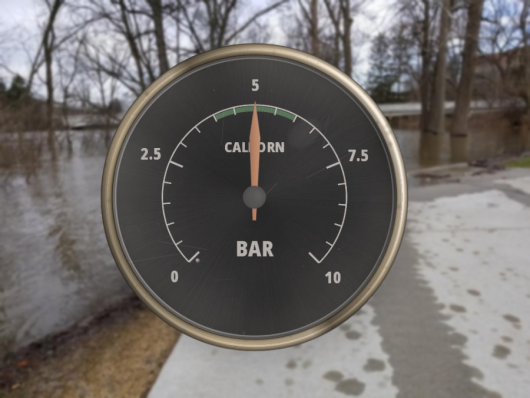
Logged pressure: 5; bar
